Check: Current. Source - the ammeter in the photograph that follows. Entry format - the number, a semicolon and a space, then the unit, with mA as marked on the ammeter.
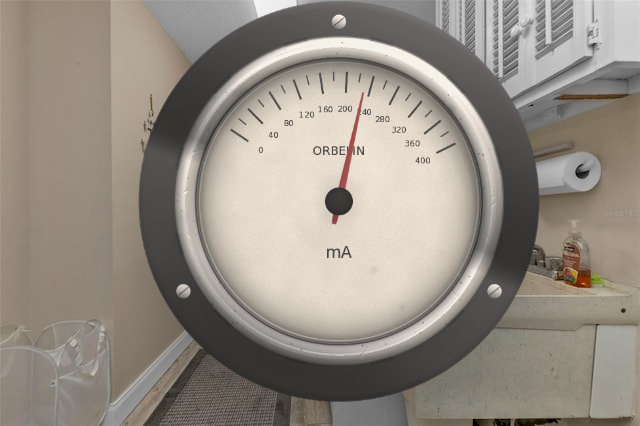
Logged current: 230; mA
